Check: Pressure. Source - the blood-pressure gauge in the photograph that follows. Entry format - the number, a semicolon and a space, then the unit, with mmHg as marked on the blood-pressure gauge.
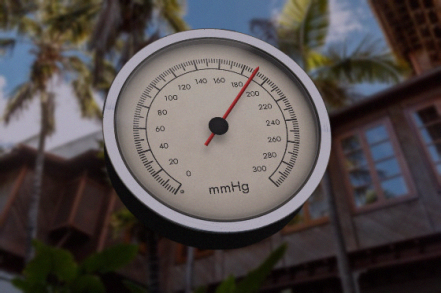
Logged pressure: 190; mmHg
